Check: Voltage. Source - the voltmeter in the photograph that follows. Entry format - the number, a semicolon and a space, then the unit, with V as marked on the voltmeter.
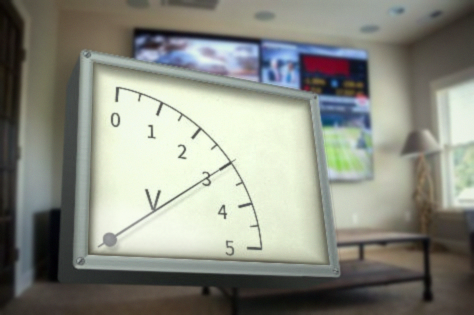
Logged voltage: 3; V
